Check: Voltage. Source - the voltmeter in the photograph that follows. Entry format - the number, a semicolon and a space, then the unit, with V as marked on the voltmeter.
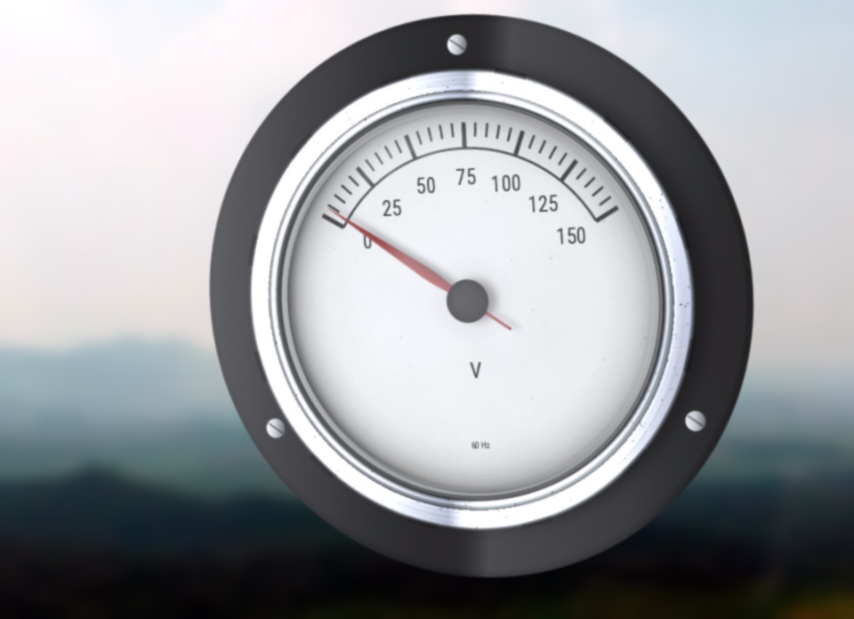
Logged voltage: 5; V
